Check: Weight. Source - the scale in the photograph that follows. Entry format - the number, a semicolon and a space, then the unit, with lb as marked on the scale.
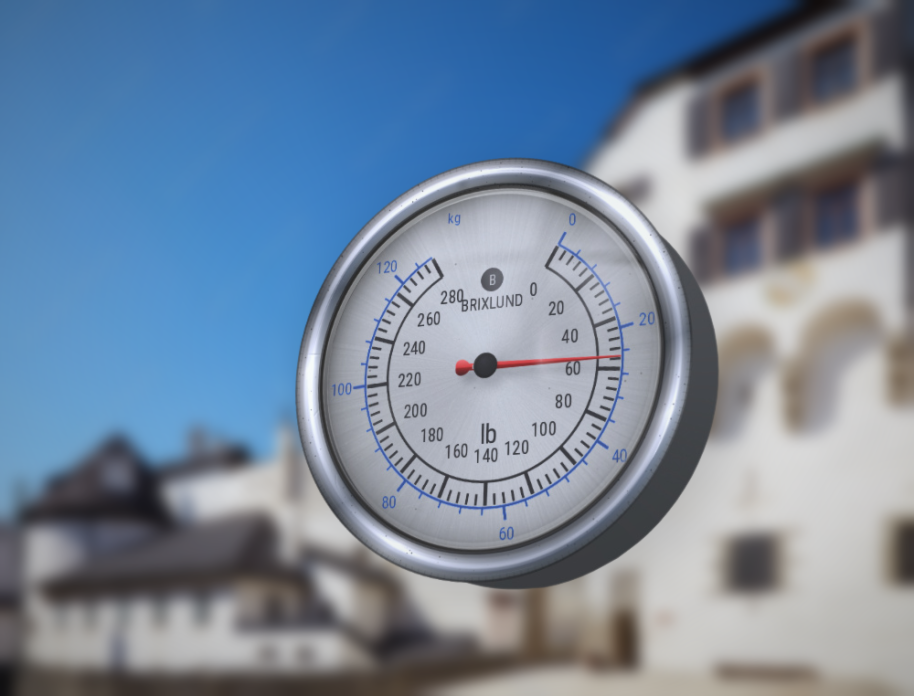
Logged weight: 56; lb
